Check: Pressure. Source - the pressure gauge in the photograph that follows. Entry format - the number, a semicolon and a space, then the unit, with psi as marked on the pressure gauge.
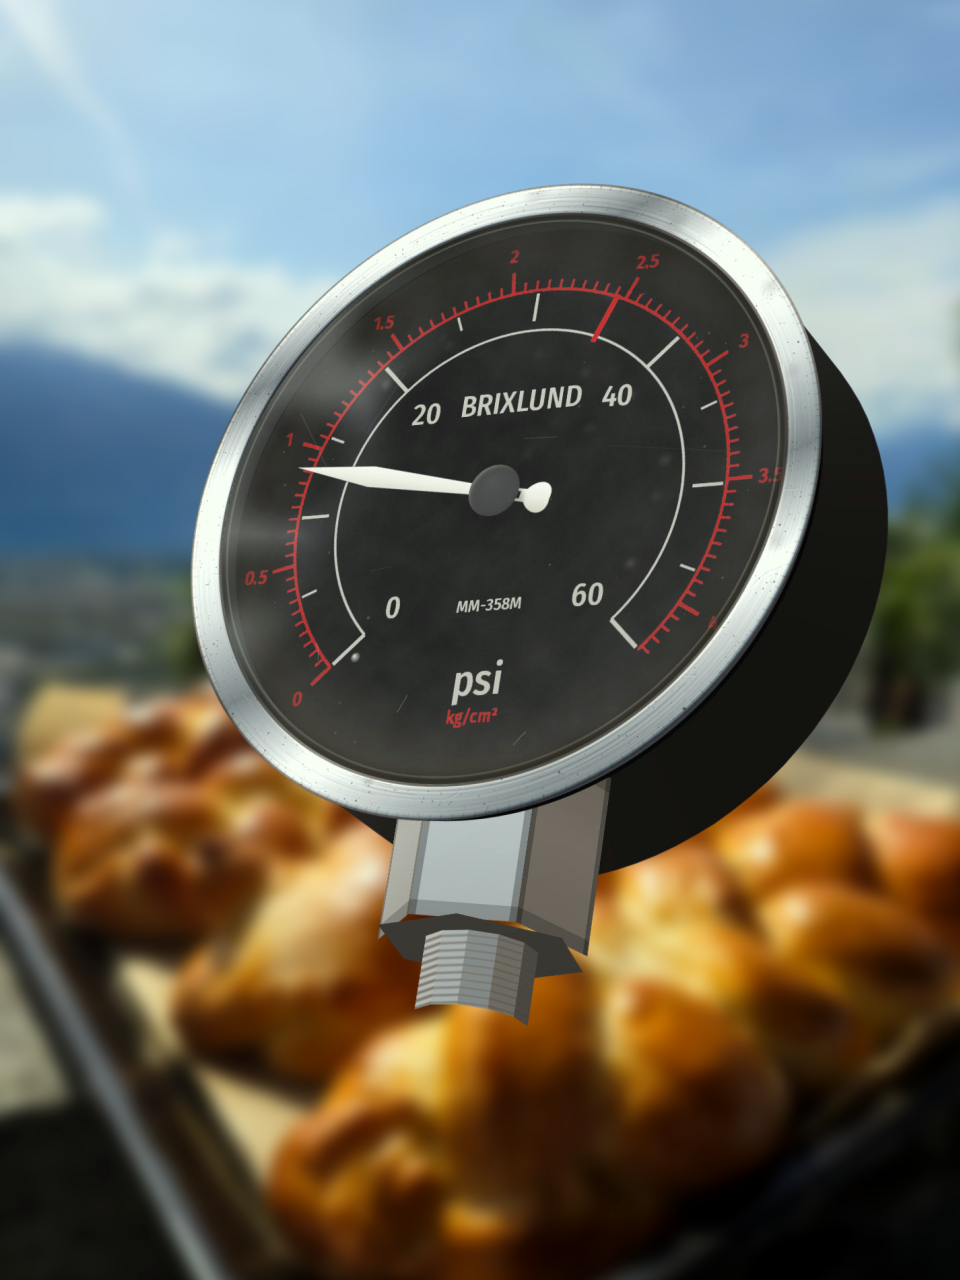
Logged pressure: 12.5; psi
